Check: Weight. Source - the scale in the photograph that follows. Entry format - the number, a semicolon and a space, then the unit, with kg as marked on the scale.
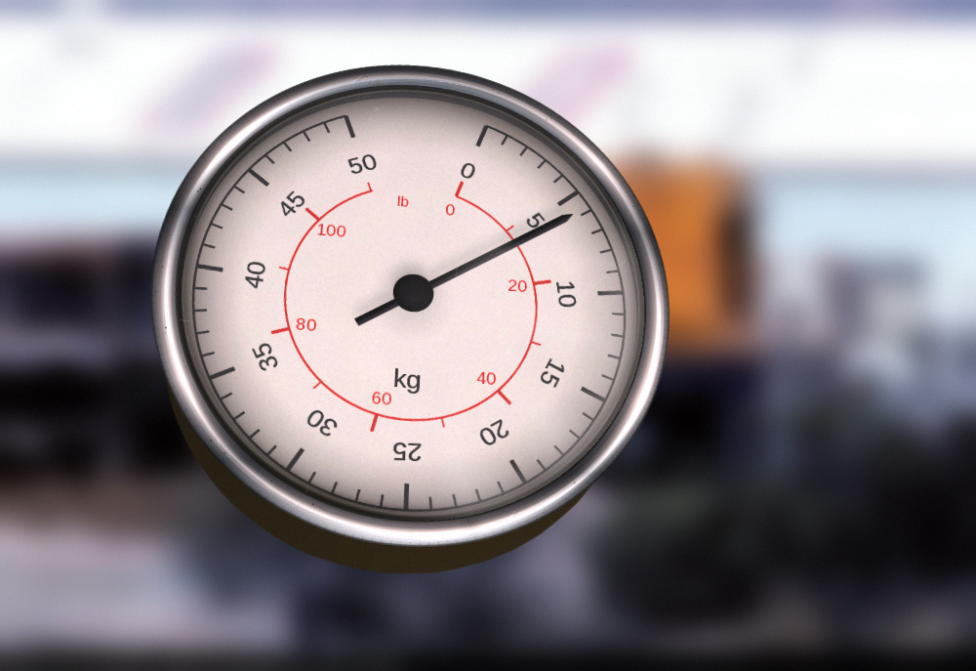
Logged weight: 6; kg
